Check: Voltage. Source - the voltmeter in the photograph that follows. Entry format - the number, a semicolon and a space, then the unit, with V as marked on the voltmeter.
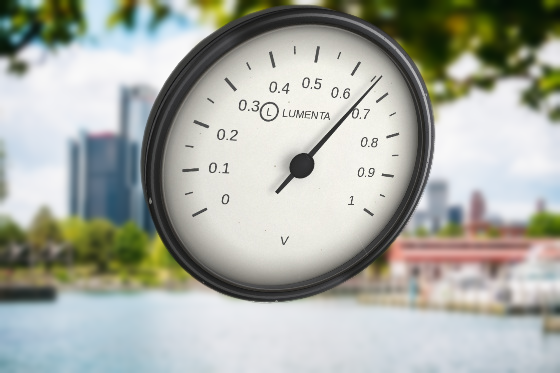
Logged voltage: 0.65; V
